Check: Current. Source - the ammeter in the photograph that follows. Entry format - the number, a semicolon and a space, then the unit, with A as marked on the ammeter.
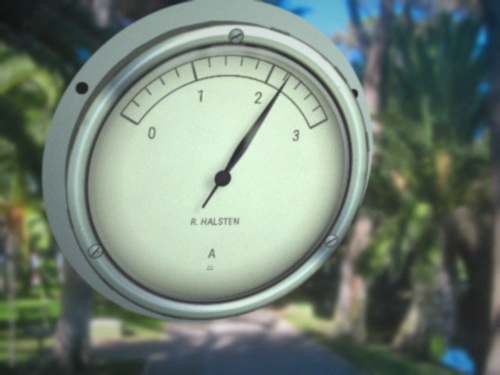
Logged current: 2.2; A
